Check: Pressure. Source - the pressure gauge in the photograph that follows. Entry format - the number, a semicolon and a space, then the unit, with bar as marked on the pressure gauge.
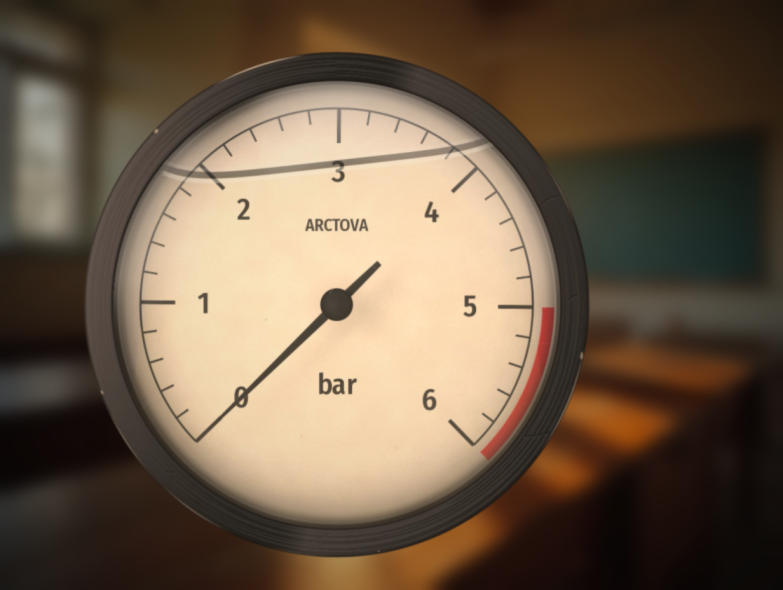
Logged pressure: 0; bar
